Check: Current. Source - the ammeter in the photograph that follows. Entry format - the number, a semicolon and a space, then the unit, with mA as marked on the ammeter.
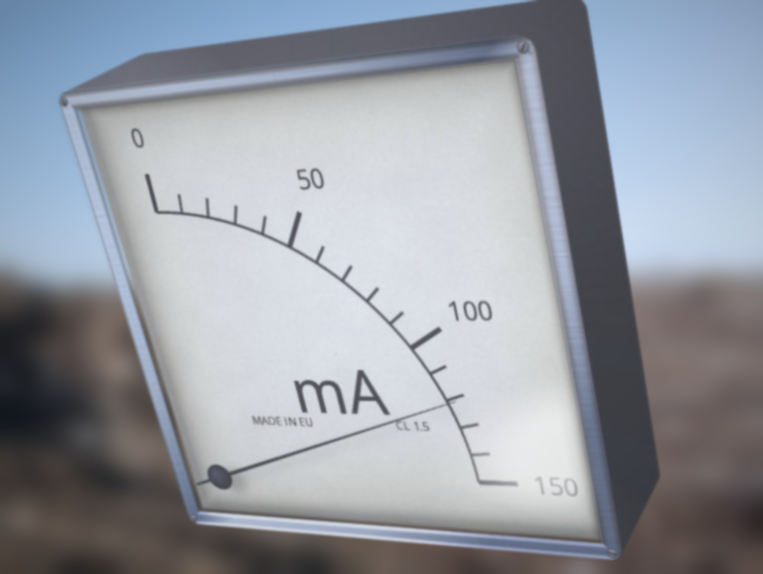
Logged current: 120; mA
